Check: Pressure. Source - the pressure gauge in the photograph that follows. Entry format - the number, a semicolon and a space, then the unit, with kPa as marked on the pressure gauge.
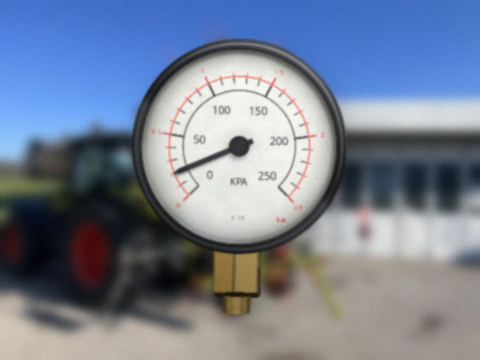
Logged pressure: 20; kPa
